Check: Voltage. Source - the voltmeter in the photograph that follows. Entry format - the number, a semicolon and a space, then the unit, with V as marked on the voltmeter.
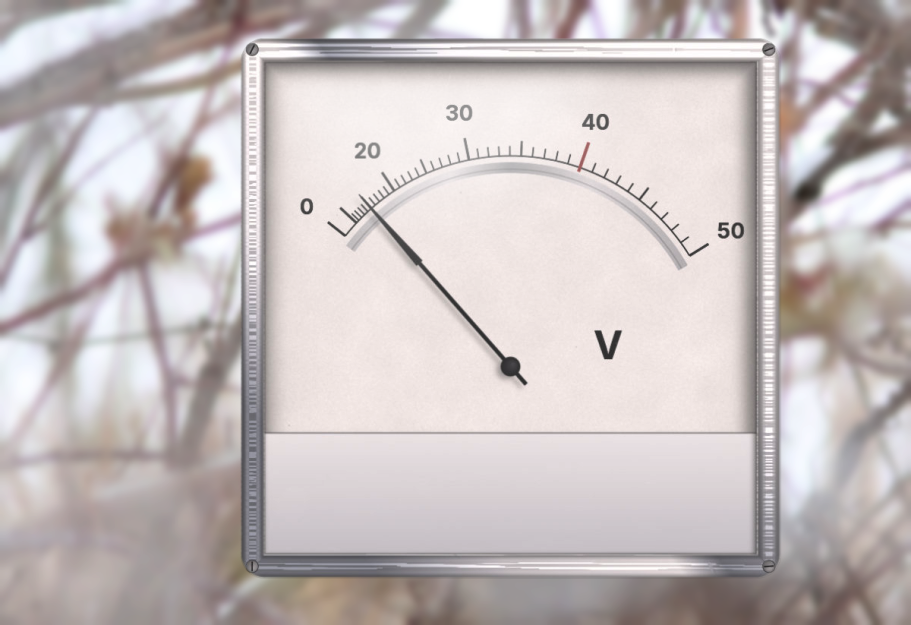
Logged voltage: 15; V
